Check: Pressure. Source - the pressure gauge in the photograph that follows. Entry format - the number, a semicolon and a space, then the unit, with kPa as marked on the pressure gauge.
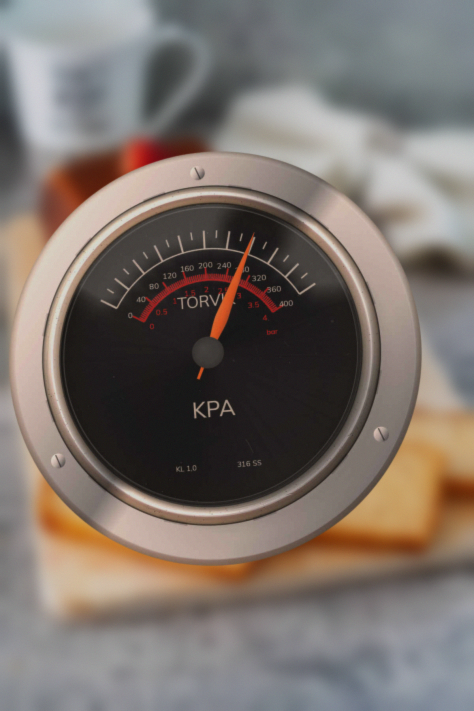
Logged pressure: 280; kPa
